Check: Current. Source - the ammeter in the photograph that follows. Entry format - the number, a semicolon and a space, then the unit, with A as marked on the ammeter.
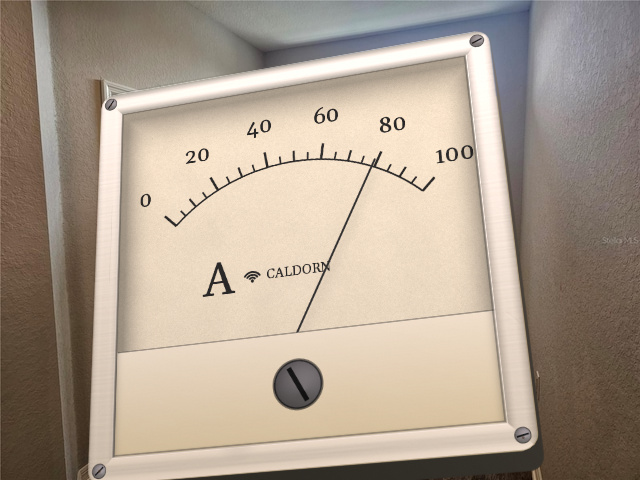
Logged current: 80; A
